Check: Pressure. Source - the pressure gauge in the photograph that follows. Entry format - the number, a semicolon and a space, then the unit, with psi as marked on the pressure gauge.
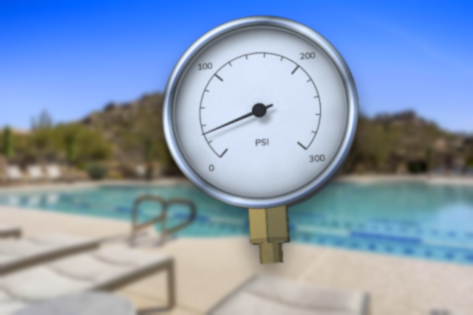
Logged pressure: 30; psi
